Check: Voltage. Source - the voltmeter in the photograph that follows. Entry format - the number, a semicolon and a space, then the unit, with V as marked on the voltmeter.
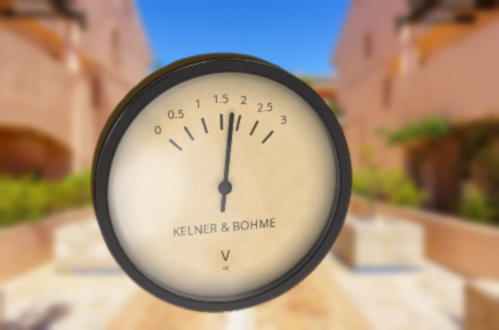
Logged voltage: 1.75; V
